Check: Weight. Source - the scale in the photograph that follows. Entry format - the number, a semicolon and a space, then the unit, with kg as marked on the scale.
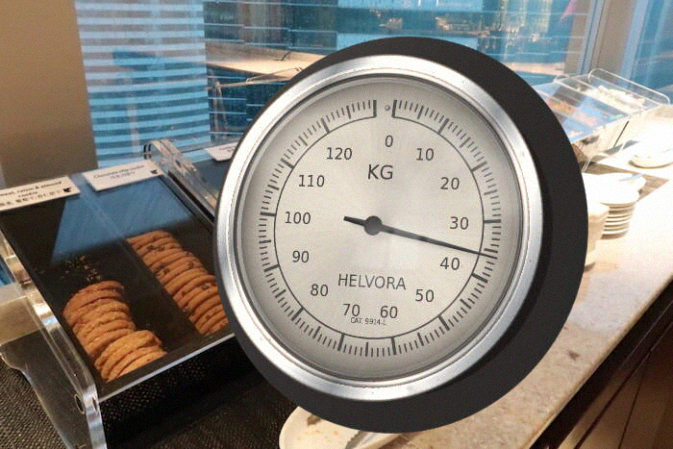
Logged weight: 36; kg
